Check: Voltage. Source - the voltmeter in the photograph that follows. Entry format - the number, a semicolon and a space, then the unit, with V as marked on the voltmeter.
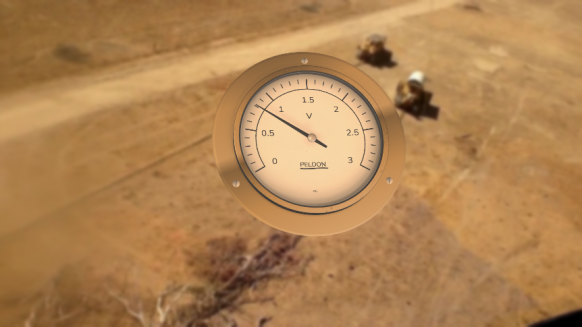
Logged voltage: 0.8; V
